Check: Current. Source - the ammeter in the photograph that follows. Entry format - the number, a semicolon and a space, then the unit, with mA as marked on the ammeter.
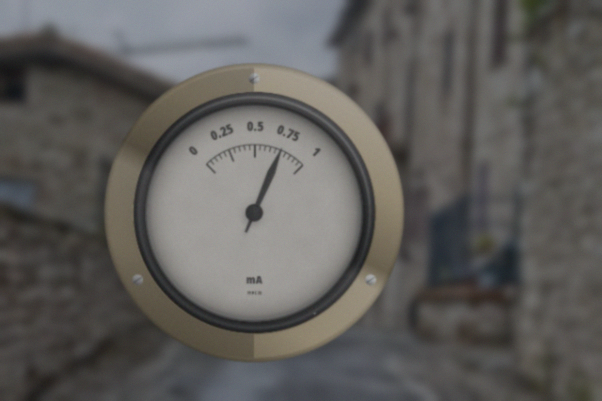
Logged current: 0.75; mA
